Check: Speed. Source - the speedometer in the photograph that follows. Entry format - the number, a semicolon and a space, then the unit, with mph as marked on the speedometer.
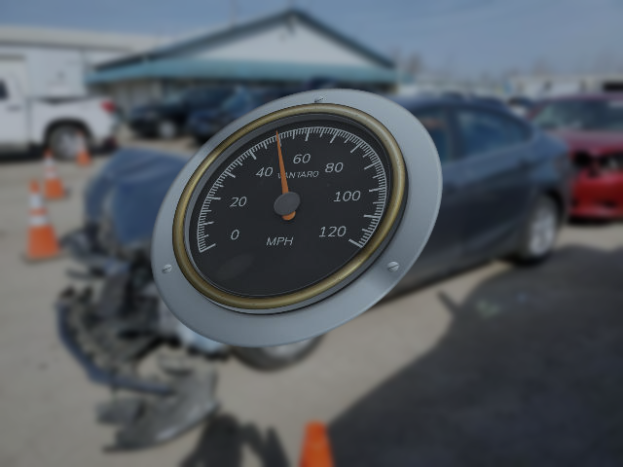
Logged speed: 50; mph
